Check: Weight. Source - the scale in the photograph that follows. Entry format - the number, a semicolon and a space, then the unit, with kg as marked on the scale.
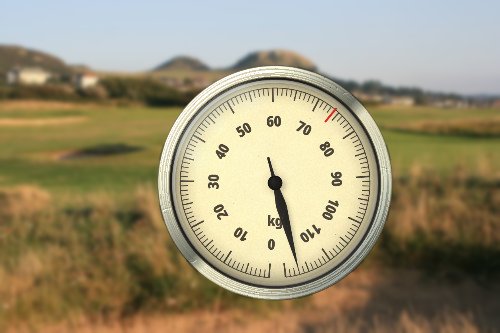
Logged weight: 117; kg
